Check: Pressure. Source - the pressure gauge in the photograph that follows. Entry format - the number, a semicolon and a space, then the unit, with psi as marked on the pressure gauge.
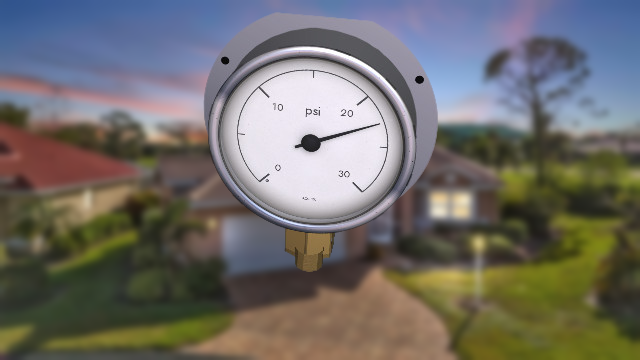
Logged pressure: 22.5; psi
